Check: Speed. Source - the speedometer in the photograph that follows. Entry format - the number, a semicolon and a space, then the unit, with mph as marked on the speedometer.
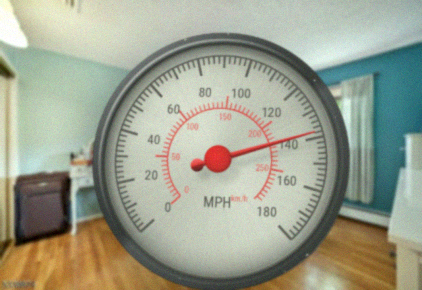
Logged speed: 138; mph
